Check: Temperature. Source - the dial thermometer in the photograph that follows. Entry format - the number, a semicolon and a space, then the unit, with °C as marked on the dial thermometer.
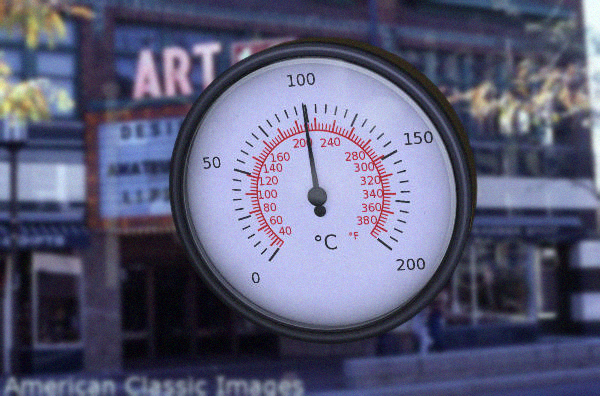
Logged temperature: 100; °C
